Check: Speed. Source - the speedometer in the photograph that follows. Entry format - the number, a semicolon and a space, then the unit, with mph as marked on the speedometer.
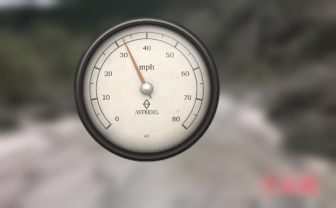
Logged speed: 32.5; mph
